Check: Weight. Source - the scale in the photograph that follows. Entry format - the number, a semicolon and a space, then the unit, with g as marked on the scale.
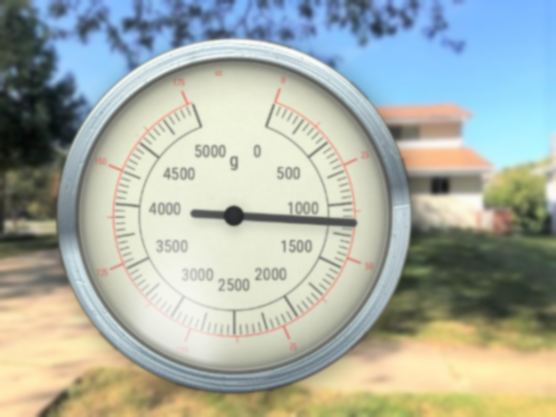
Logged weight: 1150; g
